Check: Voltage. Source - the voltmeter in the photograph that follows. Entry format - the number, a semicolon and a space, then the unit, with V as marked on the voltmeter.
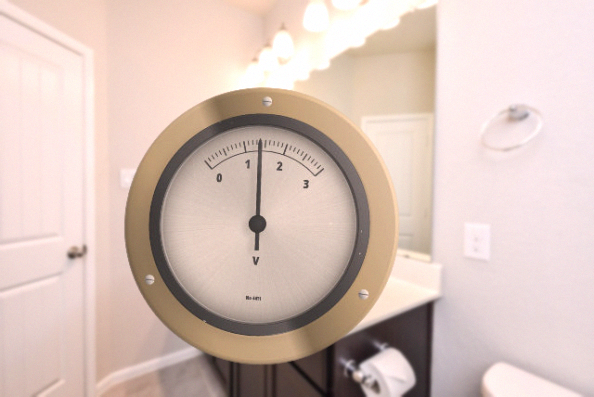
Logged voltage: 1.4; V
